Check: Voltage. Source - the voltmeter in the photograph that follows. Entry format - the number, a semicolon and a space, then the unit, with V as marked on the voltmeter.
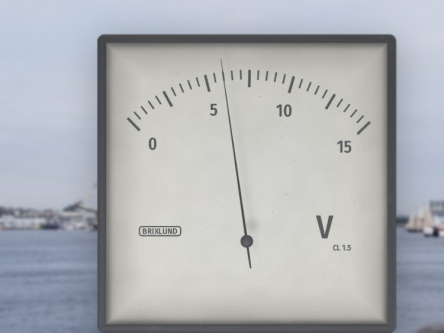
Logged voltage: 6; V
